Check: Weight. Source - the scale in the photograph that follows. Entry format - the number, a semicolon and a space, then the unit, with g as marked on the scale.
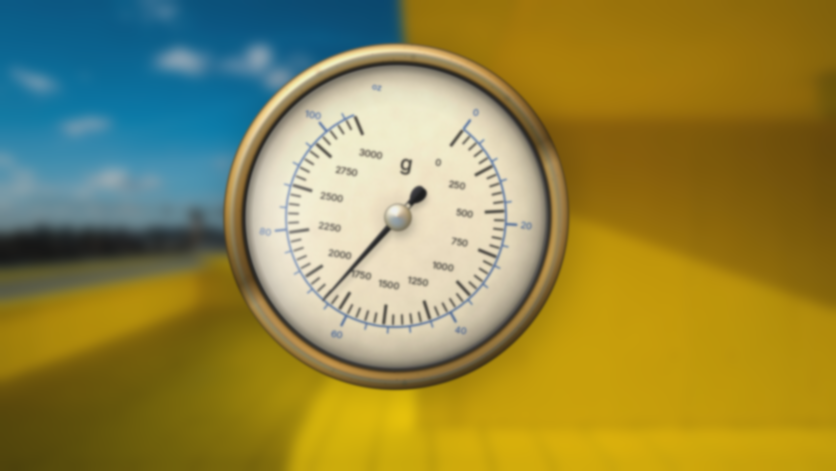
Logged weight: 1850; g
